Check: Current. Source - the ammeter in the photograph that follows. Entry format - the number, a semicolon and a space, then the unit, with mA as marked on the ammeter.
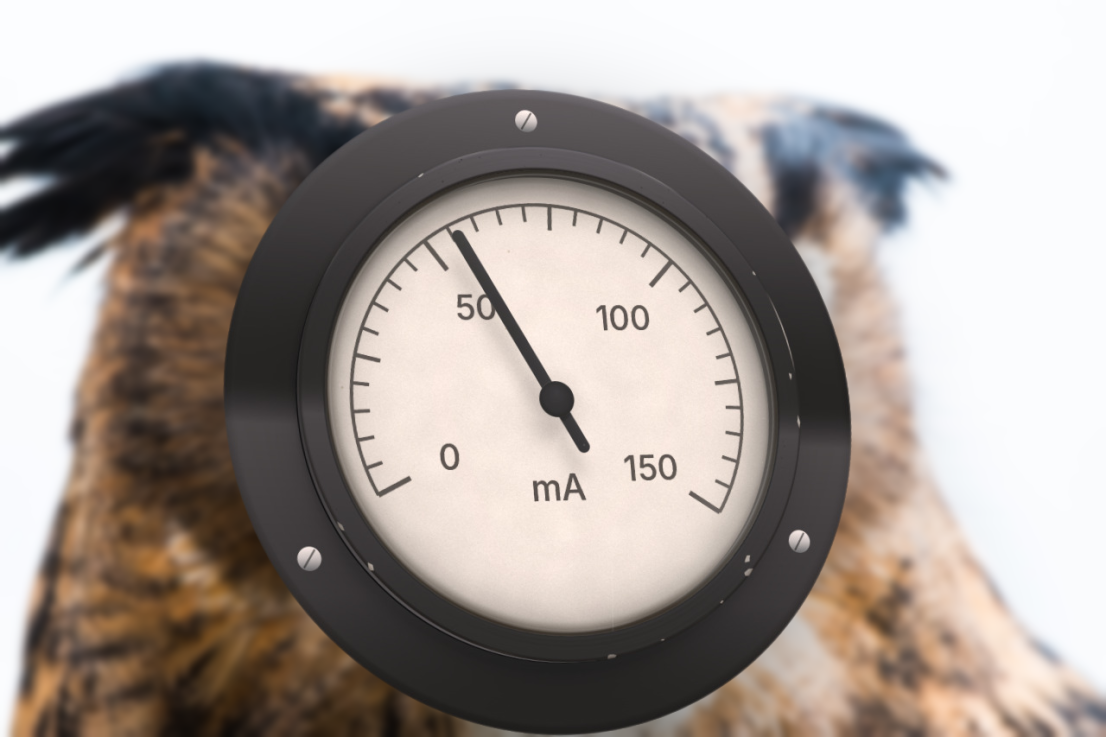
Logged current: 55; mA
